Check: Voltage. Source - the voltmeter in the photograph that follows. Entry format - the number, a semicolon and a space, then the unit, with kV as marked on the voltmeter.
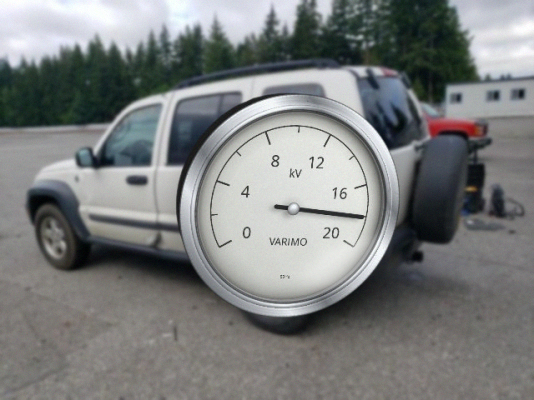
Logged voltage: 18; kV
